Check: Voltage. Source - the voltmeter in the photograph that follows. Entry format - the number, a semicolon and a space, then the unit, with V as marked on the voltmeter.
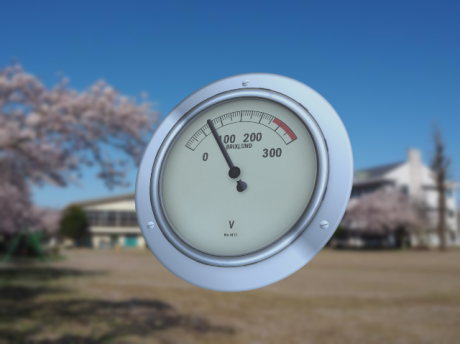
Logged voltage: 75; V
